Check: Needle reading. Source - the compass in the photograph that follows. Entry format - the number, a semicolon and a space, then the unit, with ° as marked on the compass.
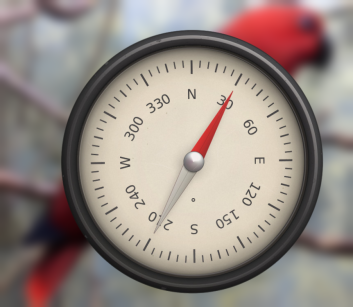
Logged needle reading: 30; °
